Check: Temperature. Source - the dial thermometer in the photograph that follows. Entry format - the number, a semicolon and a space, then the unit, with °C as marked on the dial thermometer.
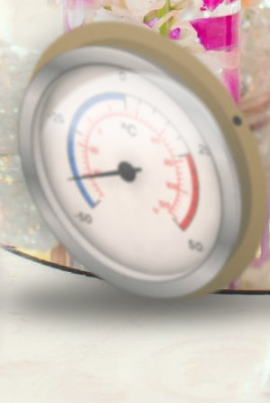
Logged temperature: -40; °C
